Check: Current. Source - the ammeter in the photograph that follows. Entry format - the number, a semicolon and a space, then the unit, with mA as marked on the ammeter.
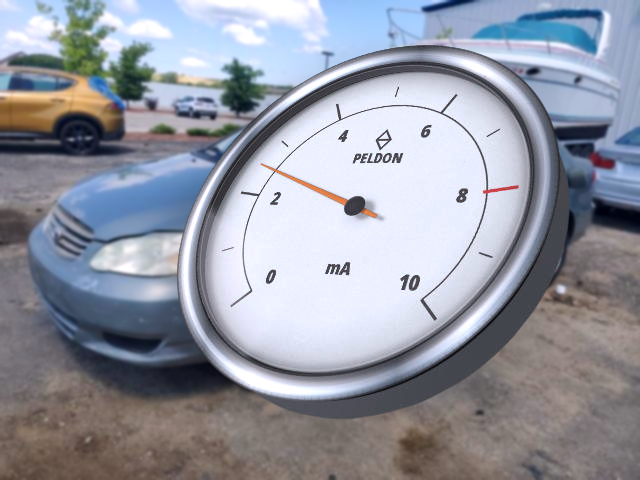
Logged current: 2.5; mA
